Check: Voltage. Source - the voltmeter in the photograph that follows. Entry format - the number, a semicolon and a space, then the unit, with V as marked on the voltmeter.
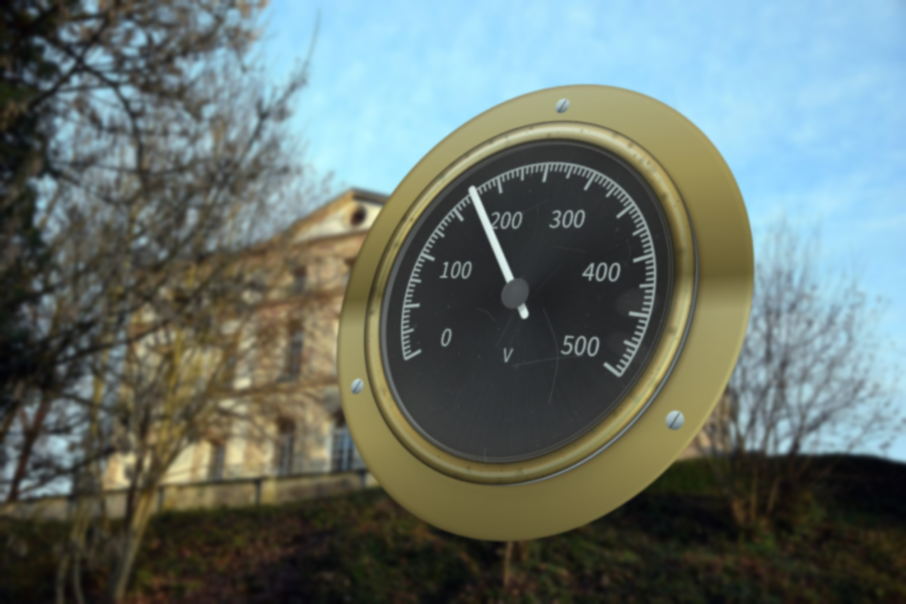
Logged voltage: 175; V
